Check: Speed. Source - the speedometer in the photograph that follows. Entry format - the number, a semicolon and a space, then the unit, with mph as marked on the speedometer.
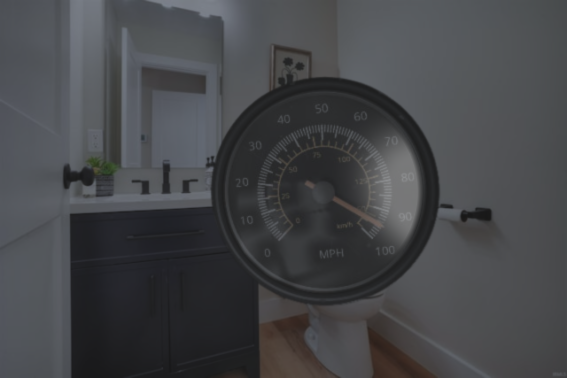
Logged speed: 95; mph
